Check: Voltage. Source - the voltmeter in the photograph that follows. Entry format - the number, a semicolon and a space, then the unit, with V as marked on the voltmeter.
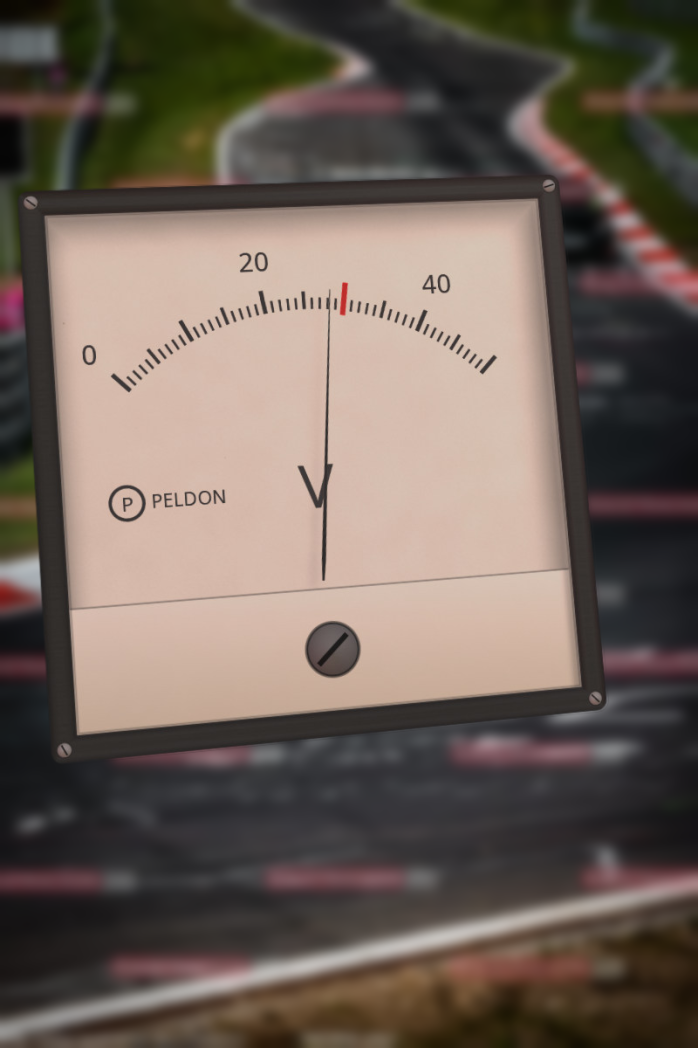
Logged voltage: 28; V
